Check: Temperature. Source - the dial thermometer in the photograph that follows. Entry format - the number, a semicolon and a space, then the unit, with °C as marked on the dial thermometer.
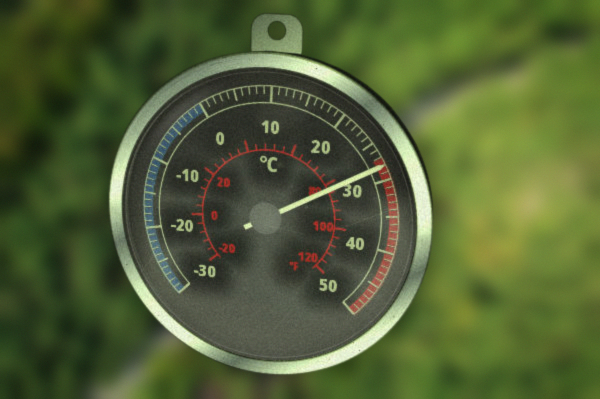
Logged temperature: 28; °C
